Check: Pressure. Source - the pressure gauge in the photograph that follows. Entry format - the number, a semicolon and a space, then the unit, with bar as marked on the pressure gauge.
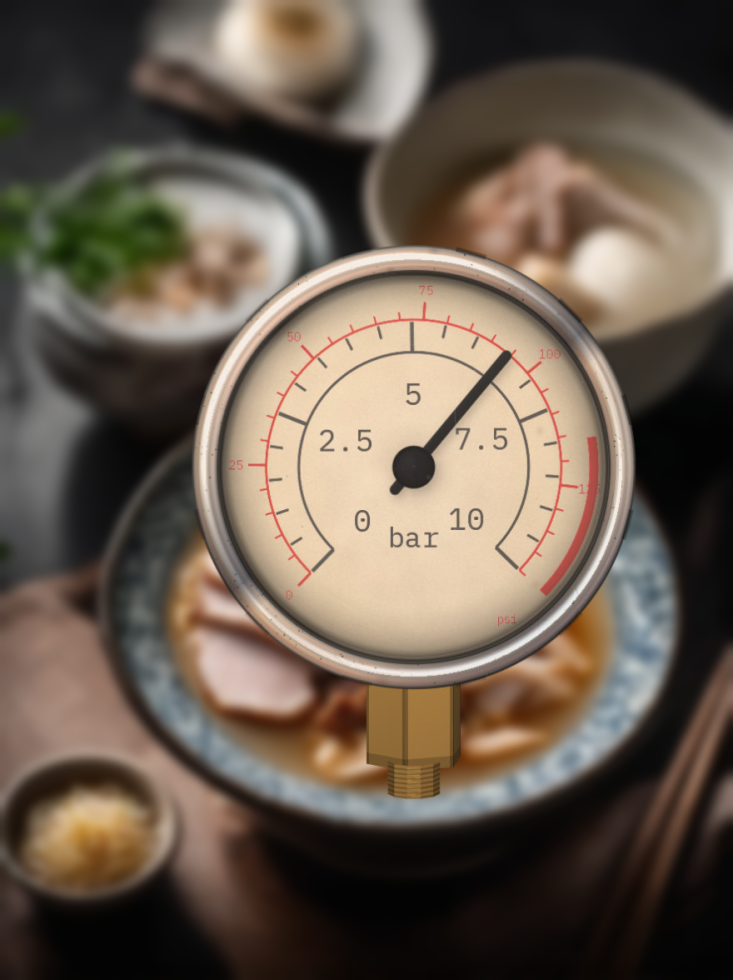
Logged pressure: 6.5; bar
